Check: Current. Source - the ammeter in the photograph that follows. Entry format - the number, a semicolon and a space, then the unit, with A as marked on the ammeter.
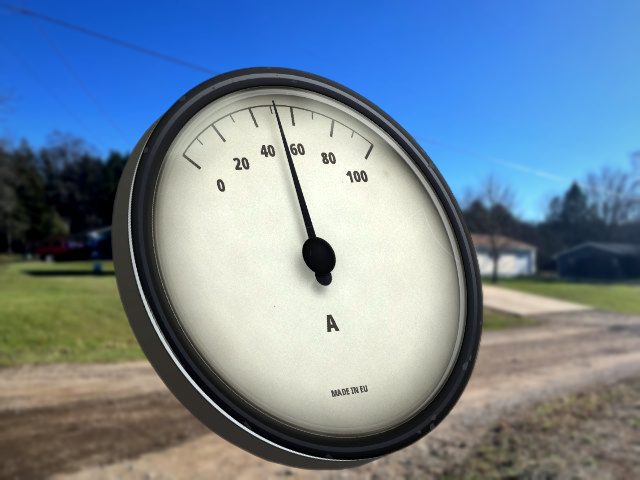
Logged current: 50; A
